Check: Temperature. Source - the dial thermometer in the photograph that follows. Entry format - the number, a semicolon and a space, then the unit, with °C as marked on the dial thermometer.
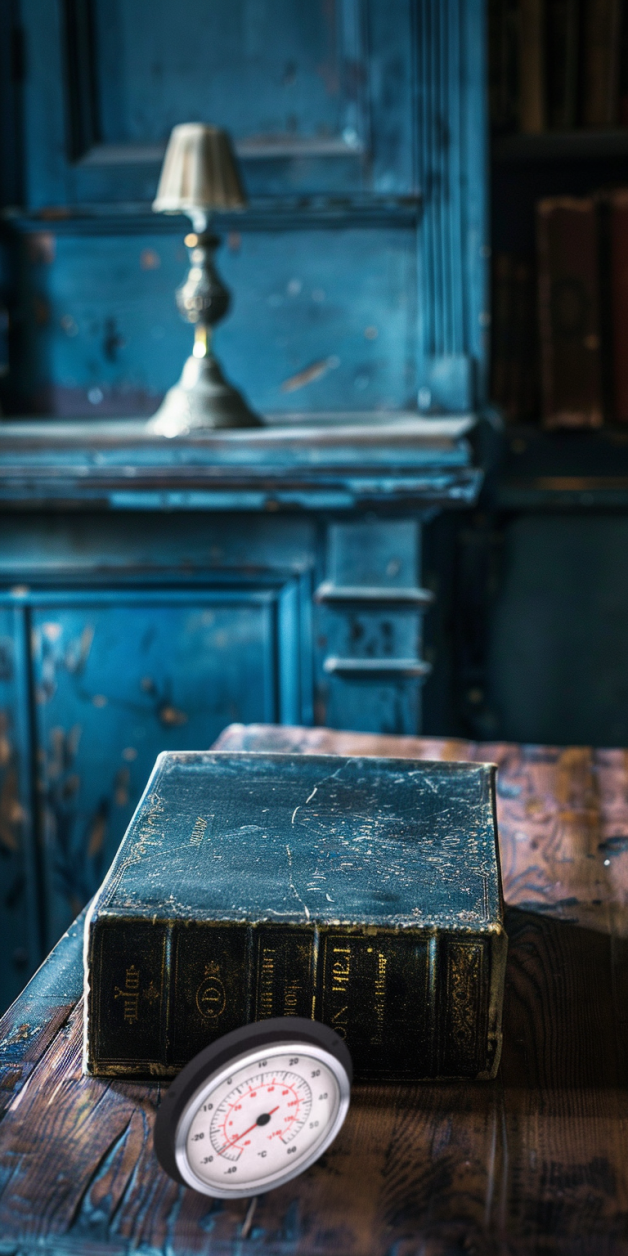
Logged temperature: -30; °C
